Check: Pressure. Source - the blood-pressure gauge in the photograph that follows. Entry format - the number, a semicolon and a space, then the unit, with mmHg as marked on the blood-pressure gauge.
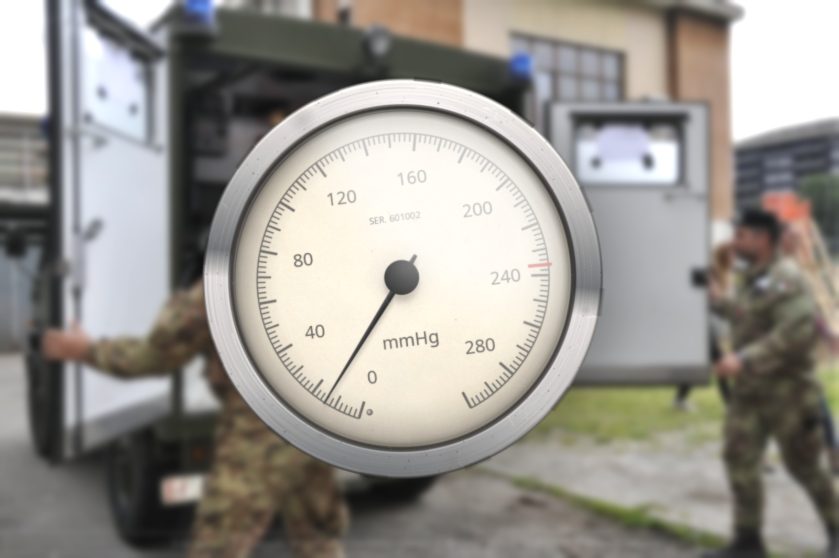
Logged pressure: 14; mmHg
